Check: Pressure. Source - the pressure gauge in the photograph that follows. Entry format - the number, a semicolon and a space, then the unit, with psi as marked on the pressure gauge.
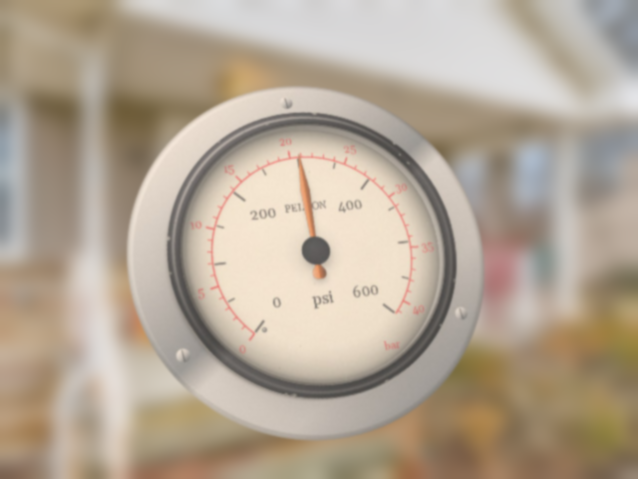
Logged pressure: 300; psi
